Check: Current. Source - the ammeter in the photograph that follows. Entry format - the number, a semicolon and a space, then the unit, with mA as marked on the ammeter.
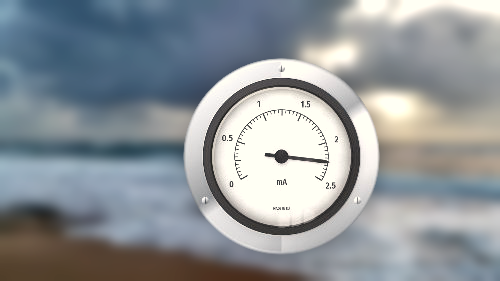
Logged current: 2.25; mA
